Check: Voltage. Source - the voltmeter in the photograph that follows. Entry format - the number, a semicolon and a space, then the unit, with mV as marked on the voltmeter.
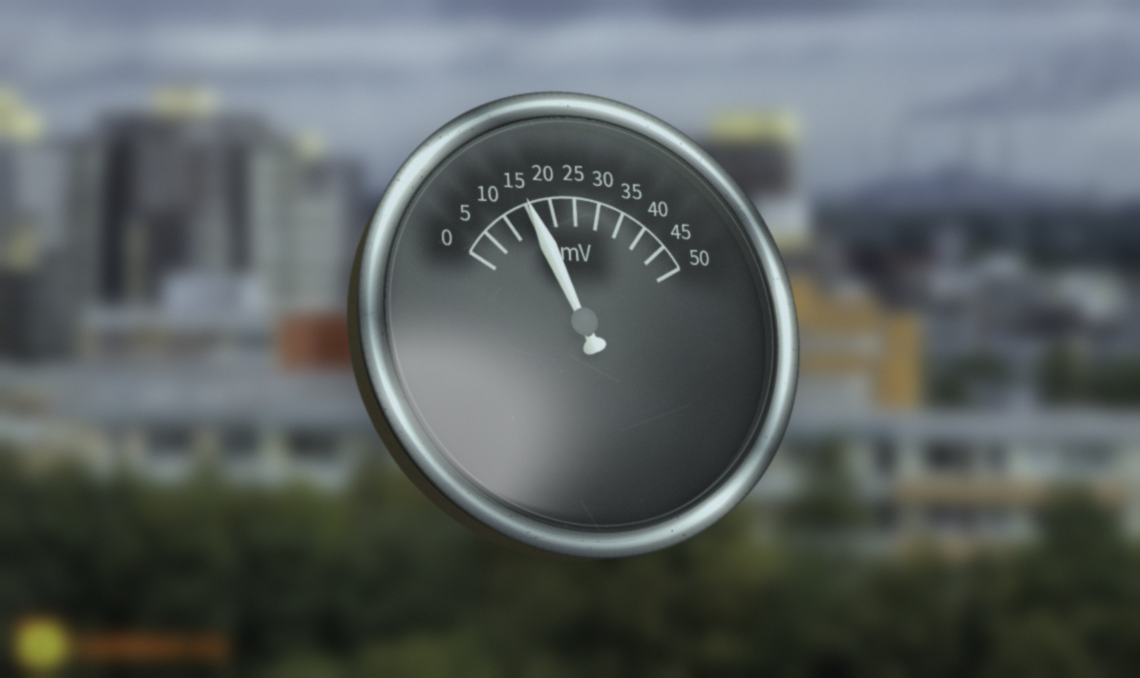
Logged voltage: 15; mV
